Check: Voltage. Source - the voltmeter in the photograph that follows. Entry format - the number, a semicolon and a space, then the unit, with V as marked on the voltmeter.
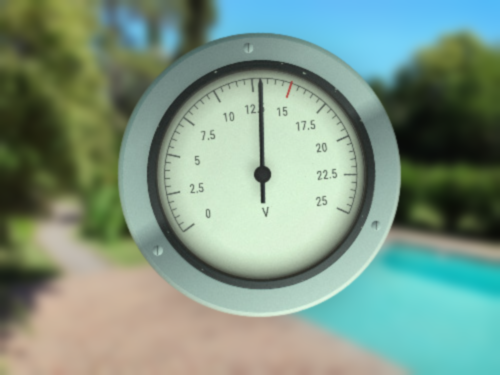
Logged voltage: 13; V
